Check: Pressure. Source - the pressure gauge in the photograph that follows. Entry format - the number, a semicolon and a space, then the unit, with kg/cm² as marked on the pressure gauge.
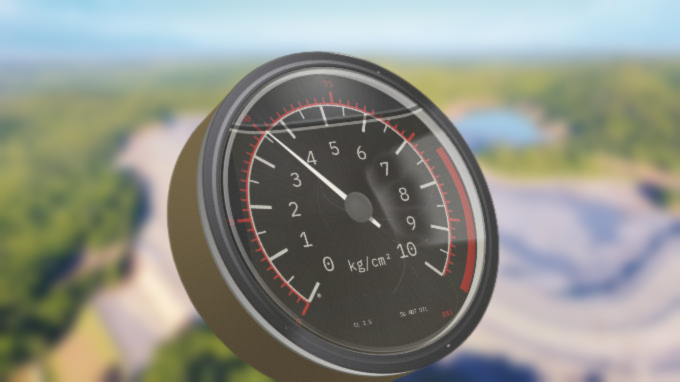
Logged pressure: 3.5; kg/cm²
